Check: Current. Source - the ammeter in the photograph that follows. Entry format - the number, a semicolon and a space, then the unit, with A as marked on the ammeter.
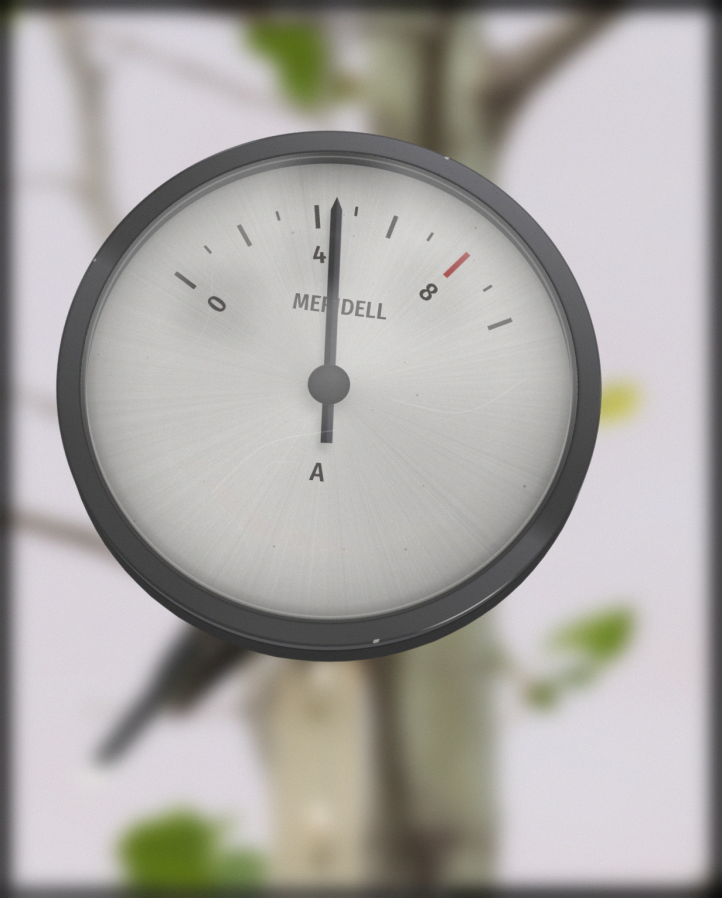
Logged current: 4.5; A
